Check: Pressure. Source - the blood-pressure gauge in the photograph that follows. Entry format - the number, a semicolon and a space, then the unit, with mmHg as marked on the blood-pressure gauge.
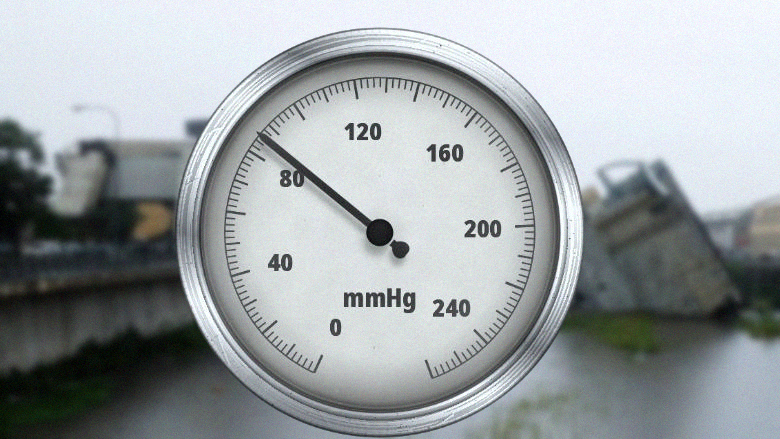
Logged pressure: 86; mmHg
